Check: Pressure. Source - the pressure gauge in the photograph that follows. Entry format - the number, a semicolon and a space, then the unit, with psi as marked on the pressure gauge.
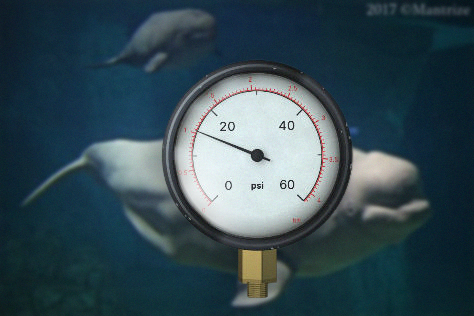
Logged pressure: 15; psi
